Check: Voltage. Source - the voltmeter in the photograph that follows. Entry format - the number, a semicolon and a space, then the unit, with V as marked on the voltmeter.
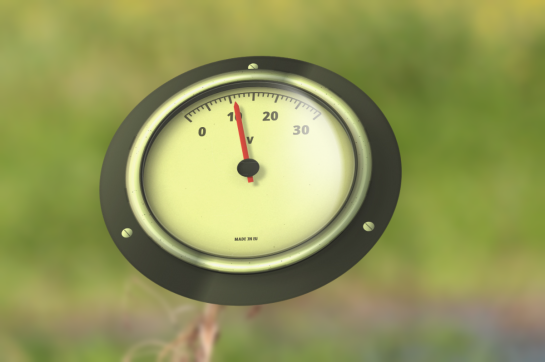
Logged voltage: 11; V
